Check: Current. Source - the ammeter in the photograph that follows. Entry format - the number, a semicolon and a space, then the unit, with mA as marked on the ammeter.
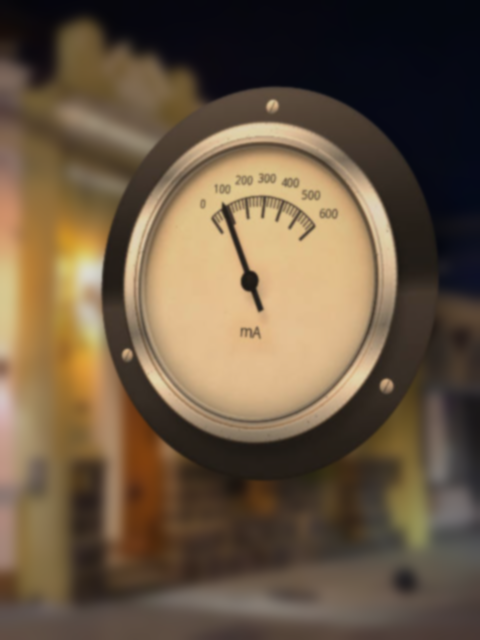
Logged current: 100; mA
